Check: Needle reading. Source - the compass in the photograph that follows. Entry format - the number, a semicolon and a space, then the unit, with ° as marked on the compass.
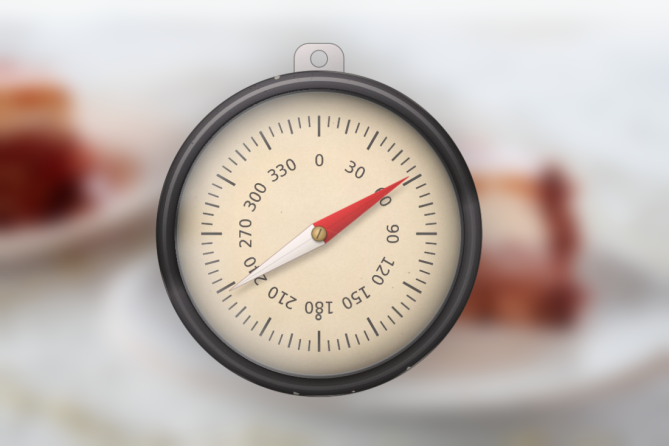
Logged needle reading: 57.5; °
